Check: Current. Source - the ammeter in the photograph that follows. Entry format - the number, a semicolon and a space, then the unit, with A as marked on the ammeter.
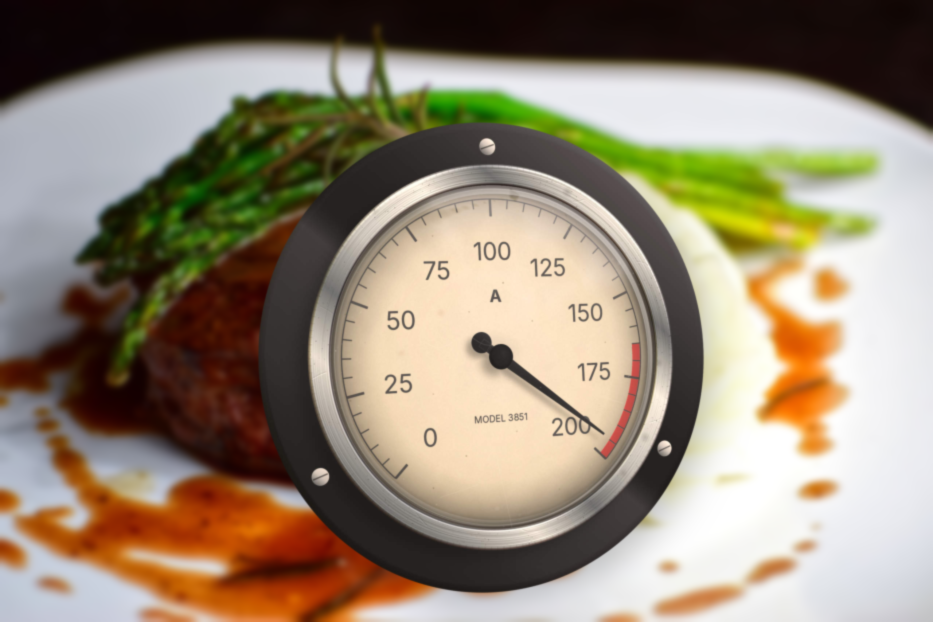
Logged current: 195; A
